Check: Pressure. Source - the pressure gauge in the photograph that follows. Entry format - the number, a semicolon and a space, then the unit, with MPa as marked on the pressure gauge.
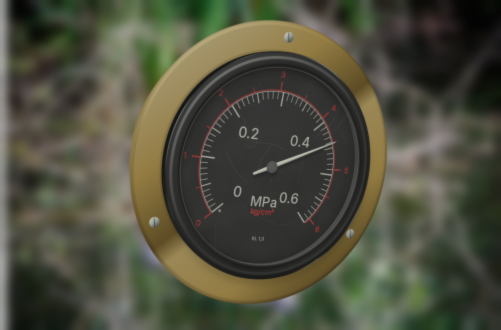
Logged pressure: 0.44; MPa
